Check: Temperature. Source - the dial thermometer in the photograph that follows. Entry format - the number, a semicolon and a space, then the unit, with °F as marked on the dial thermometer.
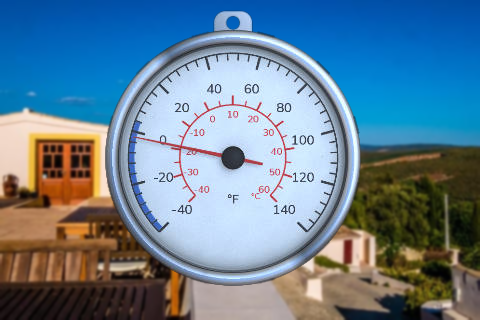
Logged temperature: -2; °F
